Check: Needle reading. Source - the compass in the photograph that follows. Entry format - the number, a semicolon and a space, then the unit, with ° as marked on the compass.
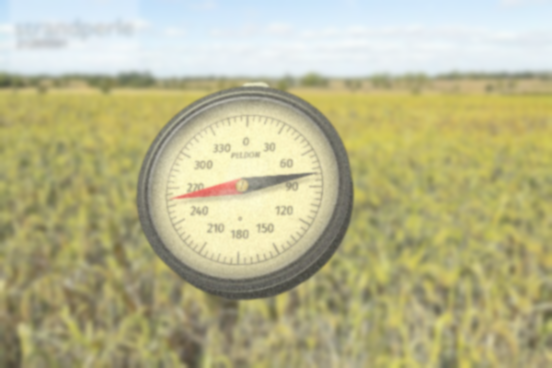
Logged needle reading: 260; °
